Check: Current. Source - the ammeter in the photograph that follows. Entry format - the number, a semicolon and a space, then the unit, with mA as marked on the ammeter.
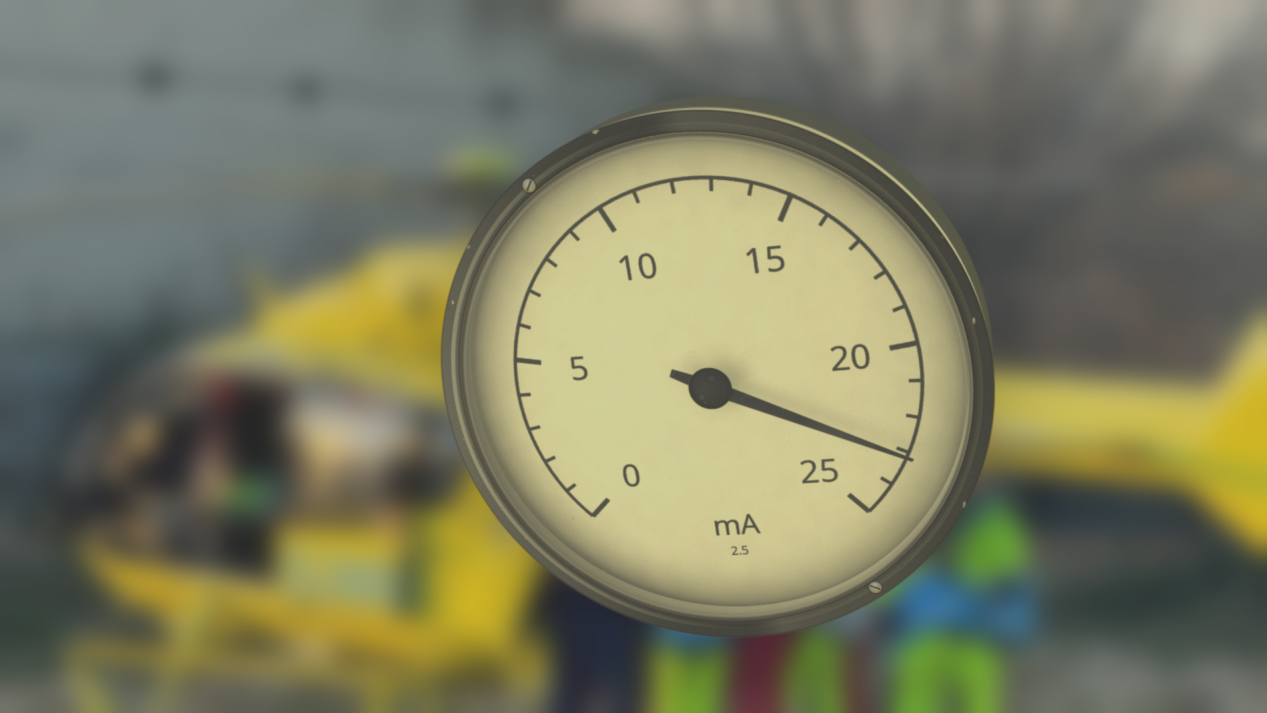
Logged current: 23; mA
